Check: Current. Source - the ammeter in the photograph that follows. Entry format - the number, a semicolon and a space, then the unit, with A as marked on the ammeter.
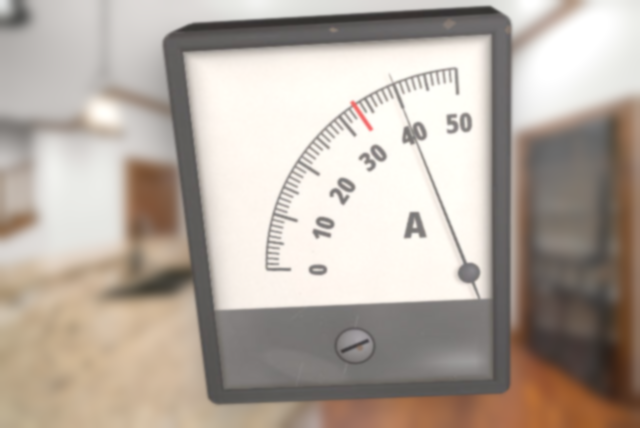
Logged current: 40; A
